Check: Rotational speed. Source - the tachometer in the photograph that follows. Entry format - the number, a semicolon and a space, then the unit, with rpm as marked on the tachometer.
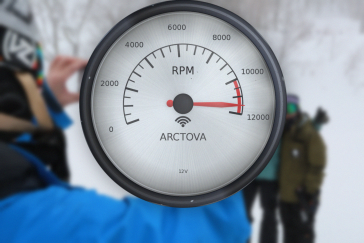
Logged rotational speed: 11500; rpm
